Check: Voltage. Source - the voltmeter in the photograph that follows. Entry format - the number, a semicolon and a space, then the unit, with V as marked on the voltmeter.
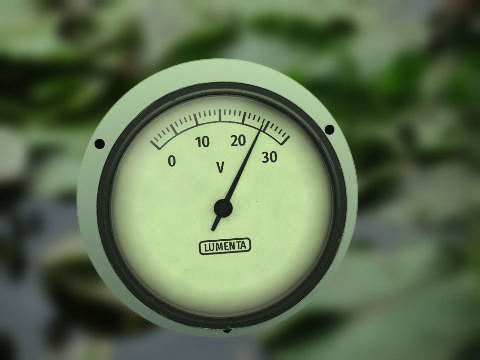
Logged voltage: 24; V
